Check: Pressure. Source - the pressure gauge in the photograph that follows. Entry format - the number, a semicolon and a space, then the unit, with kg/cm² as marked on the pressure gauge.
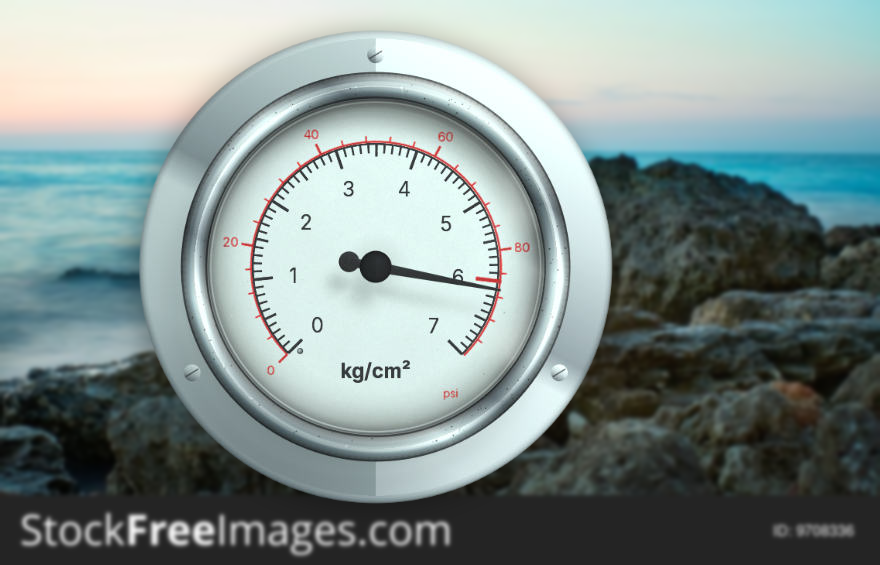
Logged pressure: 6.1; kg/cm²
